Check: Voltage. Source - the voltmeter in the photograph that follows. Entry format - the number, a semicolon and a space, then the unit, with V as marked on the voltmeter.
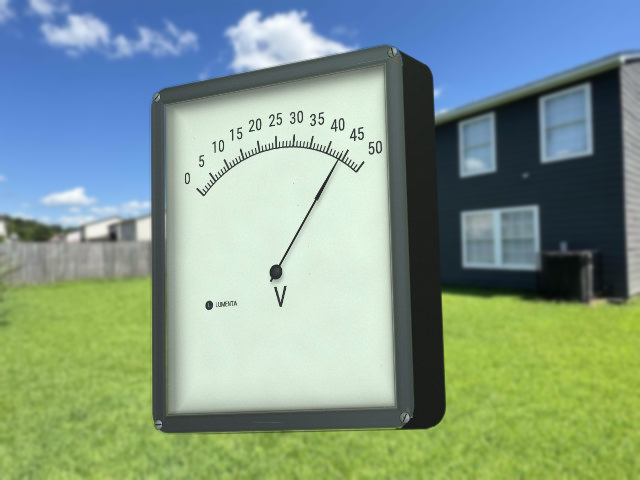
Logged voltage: 45; V
